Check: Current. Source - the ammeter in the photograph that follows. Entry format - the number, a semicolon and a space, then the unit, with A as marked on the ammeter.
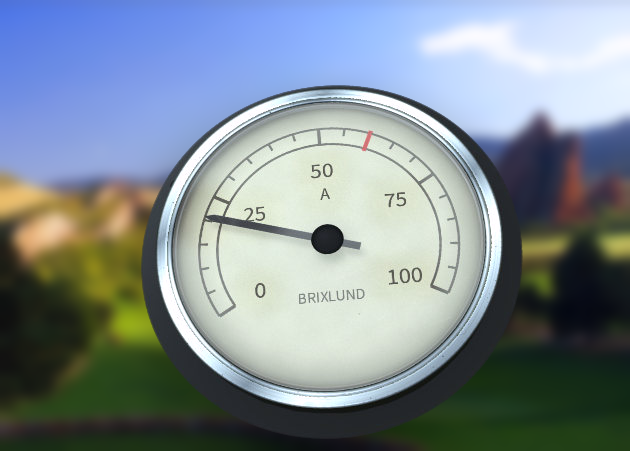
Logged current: 20; A
